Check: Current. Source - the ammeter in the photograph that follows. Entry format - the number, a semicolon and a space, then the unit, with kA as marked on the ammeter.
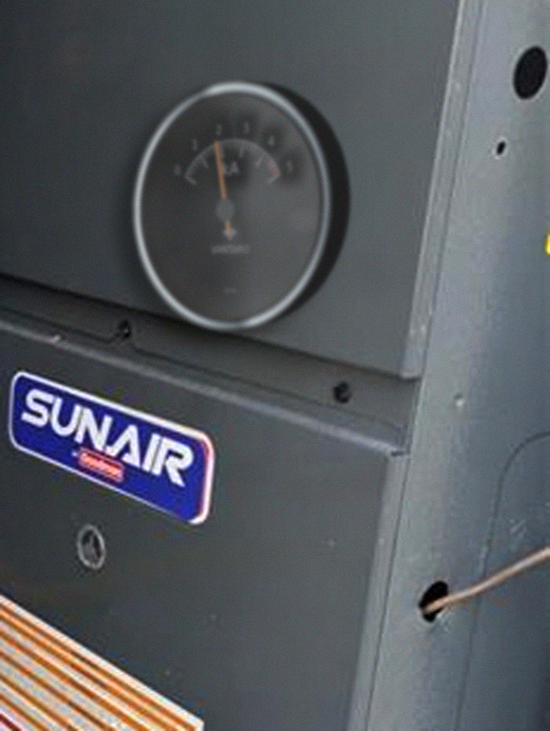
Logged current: 2; kA
